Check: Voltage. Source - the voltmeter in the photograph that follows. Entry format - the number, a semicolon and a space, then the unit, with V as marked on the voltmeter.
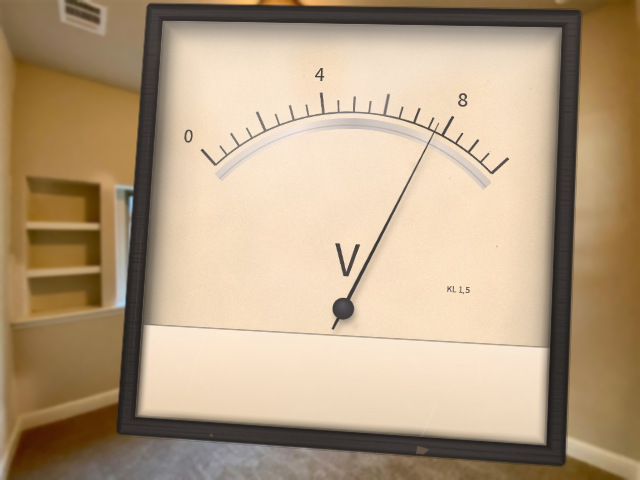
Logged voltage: 7.75; V
